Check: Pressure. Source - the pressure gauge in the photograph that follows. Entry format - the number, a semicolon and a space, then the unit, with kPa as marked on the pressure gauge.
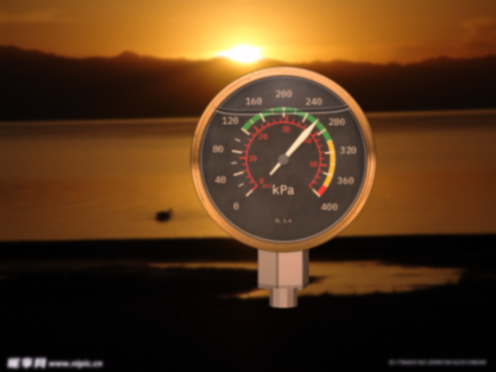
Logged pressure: 260; kPa
